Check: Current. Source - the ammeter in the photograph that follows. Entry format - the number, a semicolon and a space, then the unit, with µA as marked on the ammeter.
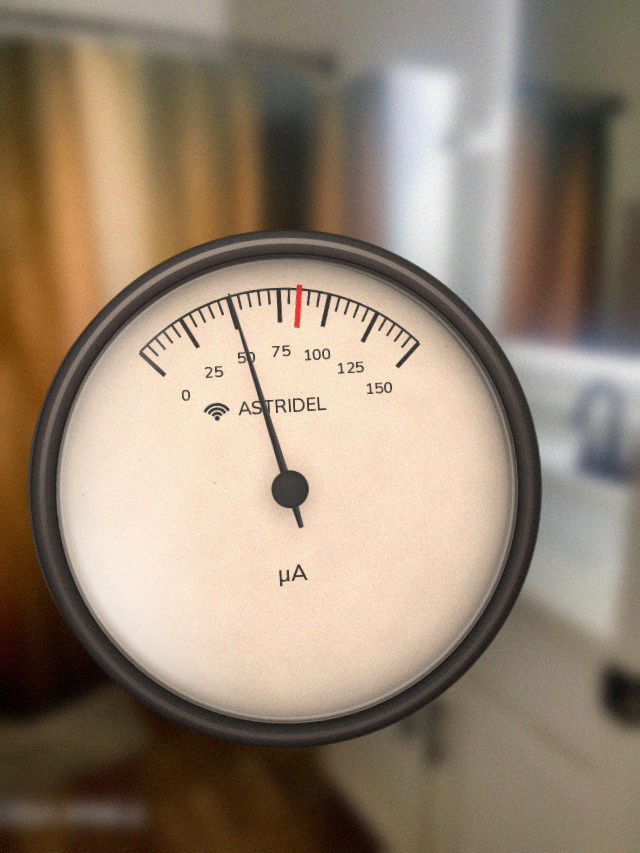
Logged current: 50; µA
